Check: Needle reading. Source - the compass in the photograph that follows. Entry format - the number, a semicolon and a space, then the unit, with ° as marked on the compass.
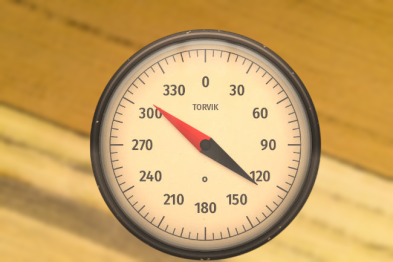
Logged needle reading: 307.5; °
